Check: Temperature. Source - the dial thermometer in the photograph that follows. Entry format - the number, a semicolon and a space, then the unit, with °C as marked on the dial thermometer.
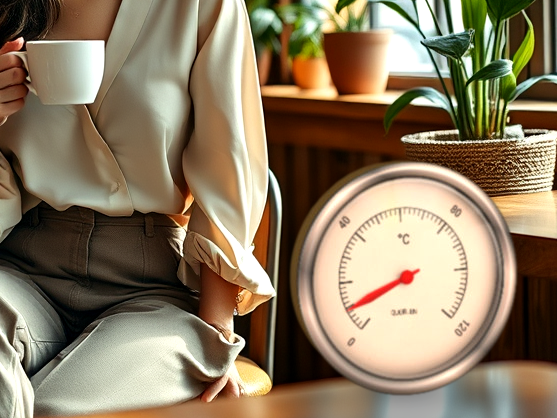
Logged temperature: 10; °C
